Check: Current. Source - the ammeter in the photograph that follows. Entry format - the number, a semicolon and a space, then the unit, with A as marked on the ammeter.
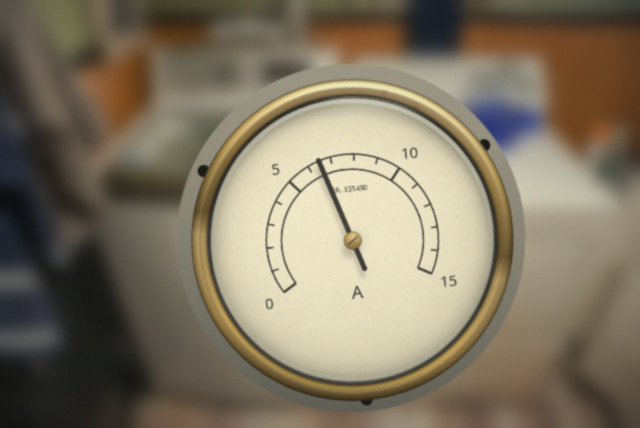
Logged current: 6.5; A
